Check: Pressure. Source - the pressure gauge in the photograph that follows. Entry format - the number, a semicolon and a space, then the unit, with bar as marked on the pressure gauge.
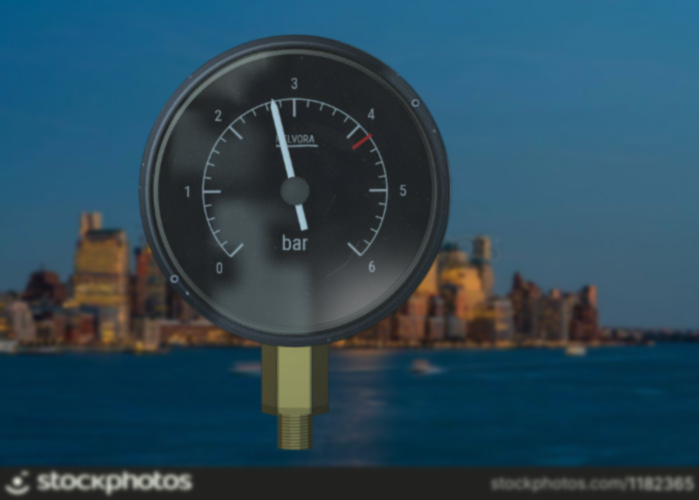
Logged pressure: 2.7; bar
